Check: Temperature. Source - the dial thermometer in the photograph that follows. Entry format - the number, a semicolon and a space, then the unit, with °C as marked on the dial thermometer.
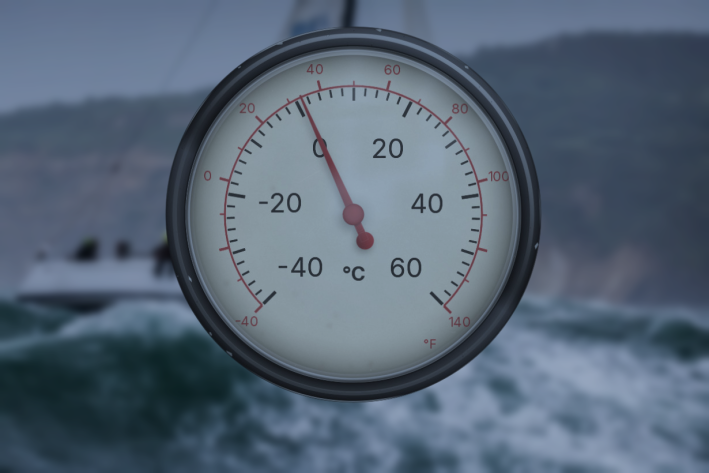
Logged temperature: 1; °C
